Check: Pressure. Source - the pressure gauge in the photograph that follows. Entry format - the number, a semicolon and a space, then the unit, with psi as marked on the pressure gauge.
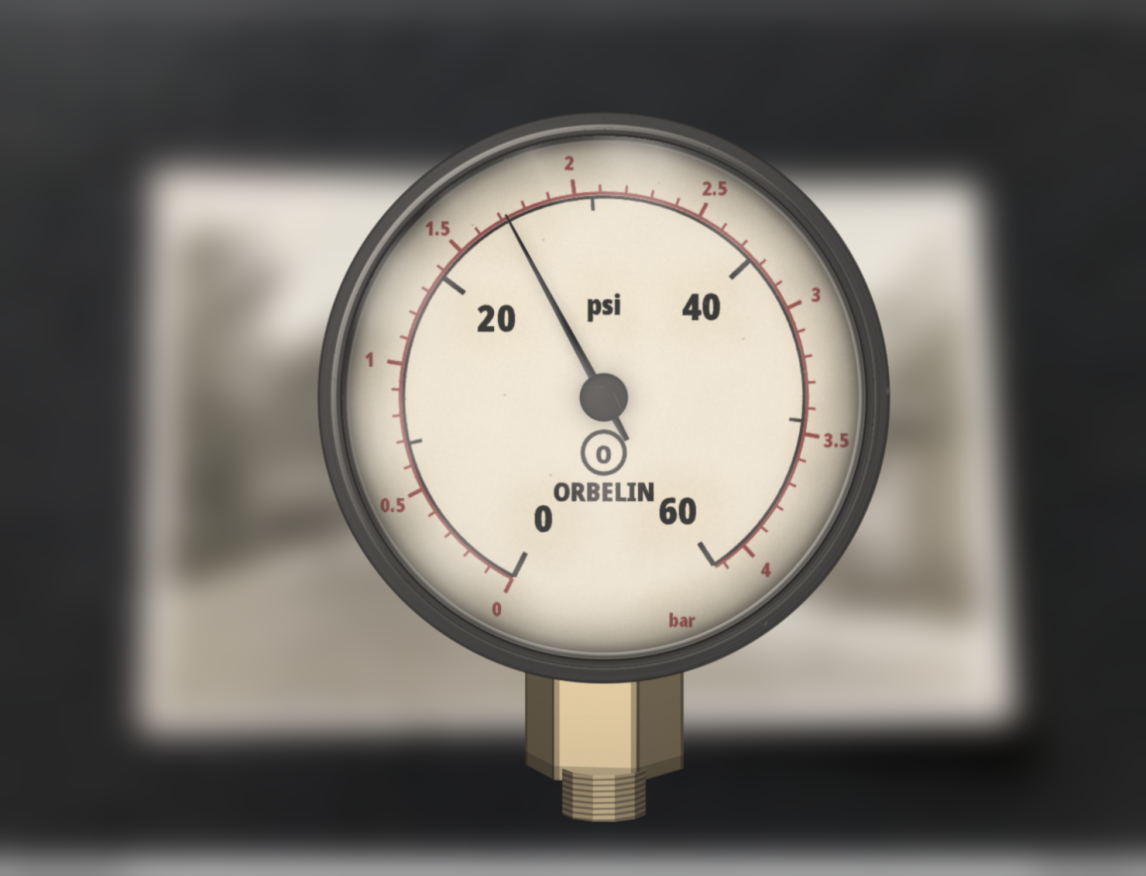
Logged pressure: 25; psi
